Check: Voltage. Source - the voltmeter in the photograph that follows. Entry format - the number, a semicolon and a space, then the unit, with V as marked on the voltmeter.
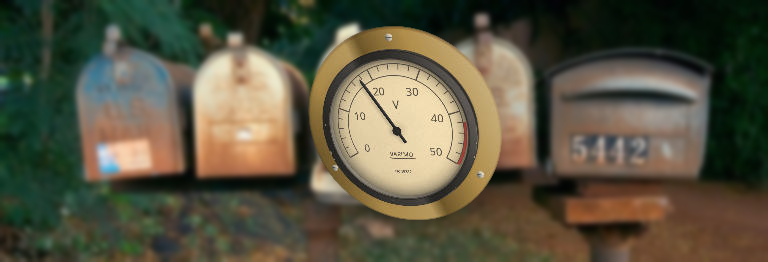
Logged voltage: 18; V
